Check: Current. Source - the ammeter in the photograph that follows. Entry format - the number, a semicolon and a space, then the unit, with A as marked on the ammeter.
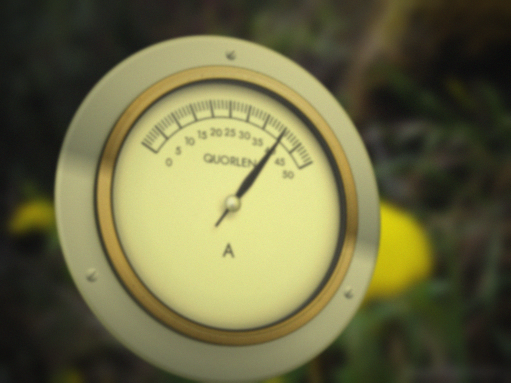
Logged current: 40; A
